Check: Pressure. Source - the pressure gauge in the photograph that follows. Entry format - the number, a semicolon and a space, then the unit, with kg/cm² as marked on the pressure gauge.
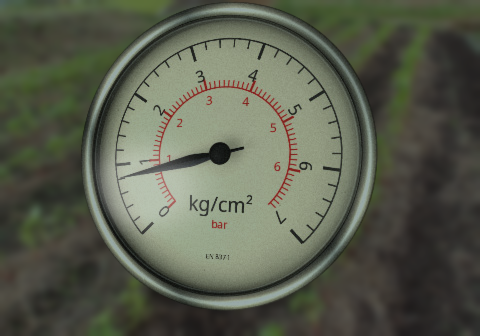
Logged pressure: 0.8; kg/cm²
